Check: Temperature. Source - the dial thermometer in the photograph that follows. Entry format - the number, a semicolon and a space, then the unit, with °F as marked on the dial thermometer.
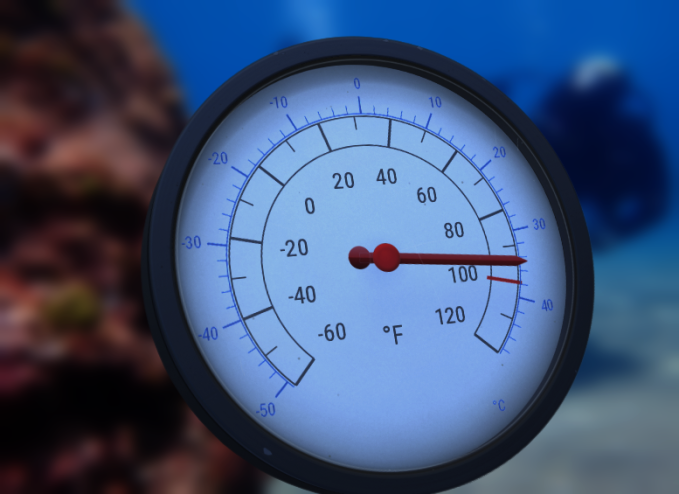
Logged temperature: 95; °F
